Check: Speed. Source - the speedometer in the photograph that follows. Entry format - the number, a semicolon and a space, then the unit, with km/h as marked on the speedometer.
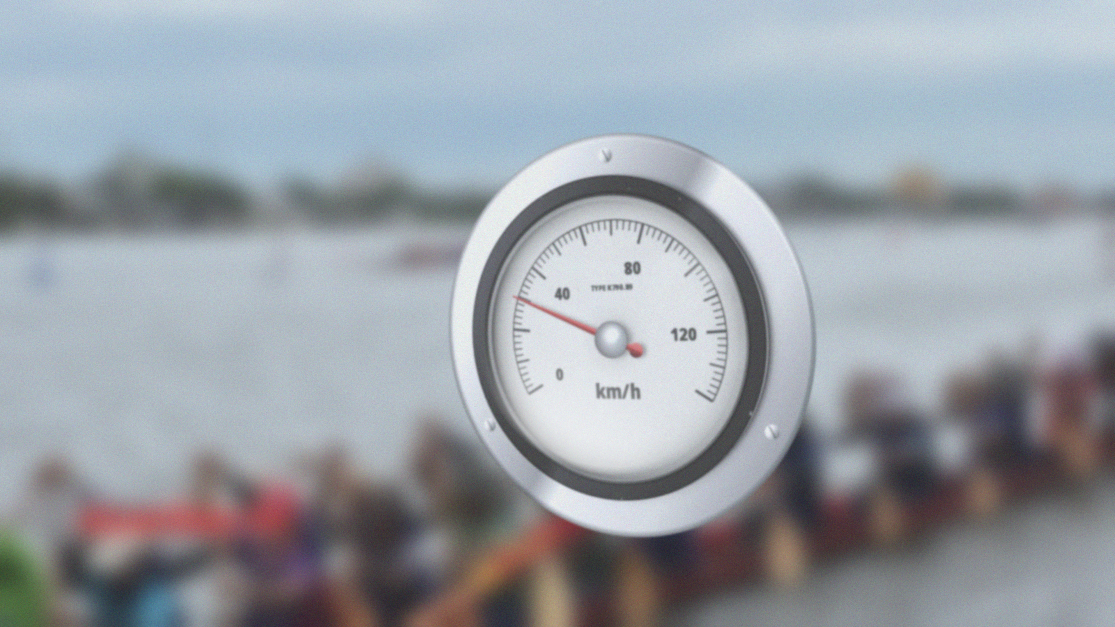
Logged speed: 30; km/h
